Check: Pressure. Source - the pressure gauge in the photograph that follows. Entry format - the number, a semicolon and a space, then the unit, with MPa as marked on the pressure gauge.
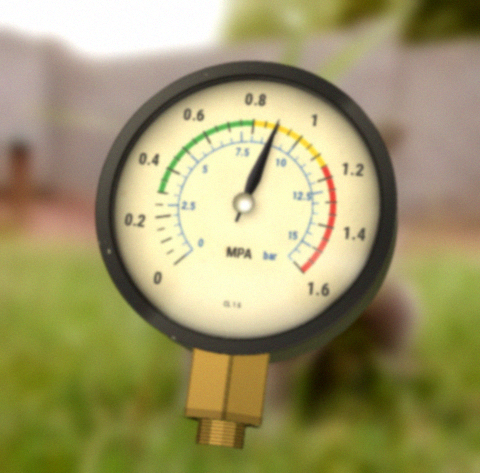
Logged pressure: 0.9; MPa
